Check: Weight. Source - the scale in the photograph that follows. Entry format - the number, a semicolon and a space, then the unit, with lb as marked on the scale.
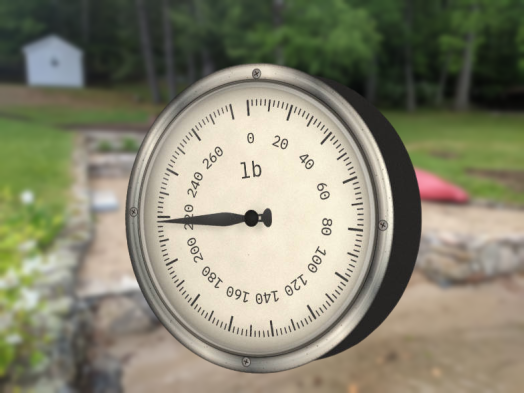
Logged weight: 218; lb
